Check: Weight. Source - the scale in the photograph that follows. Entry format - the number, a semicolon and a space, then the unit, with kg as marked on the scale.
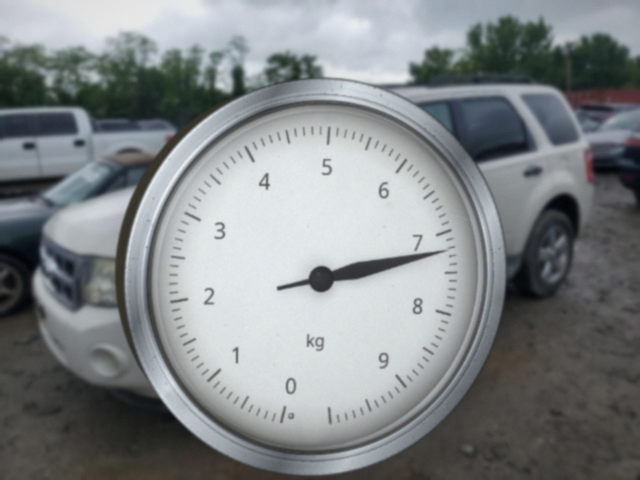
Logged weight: 7.2; kg
